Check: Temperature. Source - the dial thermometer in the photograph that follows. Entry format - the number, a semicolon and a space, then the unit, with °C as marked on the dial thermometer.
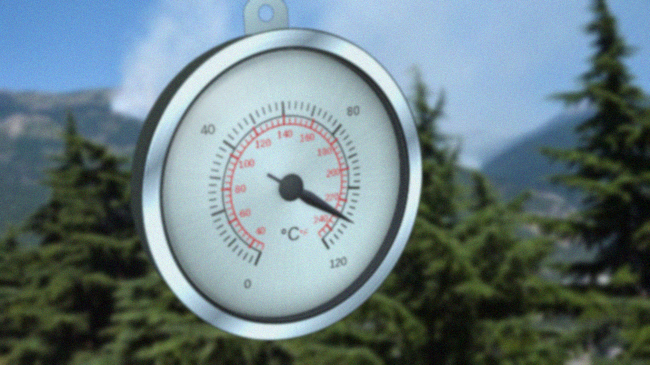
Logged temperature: 110; °C
